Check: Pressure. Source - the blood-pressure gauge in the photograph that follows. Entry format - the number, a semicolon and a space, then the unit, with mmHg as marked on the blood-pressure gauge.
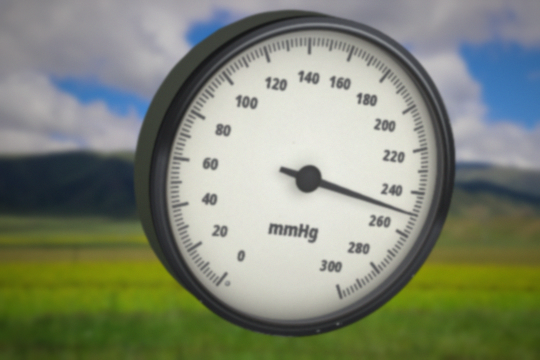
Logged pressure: 250; mmHg
